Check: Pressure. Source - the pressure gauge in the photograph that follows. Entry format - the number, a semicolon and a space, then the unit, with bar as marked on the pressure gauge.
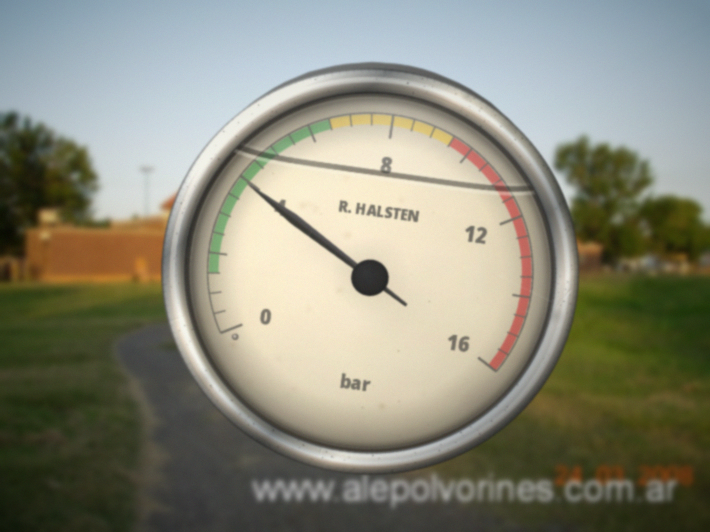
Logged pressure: 4; bar
